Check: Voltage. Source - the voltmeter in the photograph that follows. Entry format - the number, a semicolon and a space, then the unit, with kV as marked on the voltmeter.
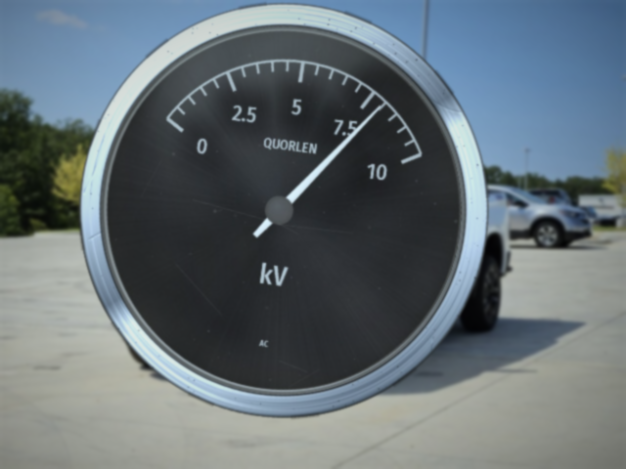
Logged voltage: 8; kV
